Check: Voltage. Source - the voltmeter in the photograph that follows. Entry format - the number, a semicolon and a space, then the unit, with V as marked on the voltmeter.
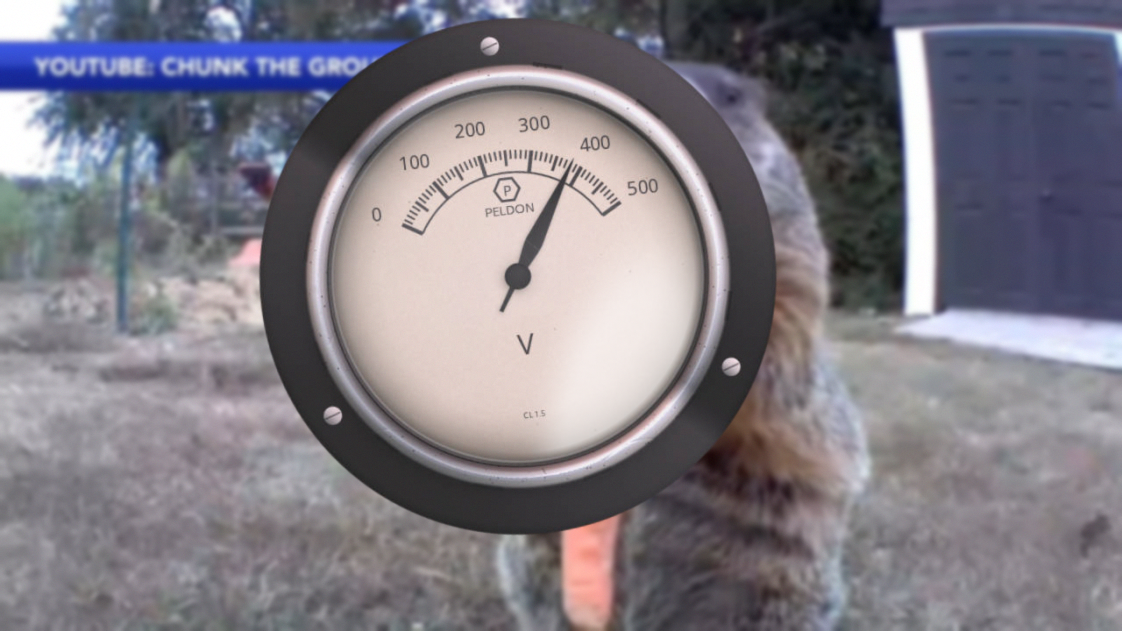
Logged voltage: 380; V
